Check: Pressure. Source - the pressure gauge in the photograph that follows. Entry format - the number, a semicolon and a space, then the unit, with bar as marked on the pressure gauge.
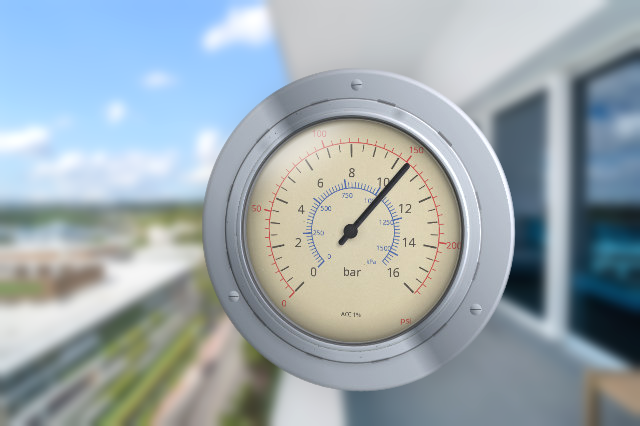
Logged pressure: 10.5; bar
